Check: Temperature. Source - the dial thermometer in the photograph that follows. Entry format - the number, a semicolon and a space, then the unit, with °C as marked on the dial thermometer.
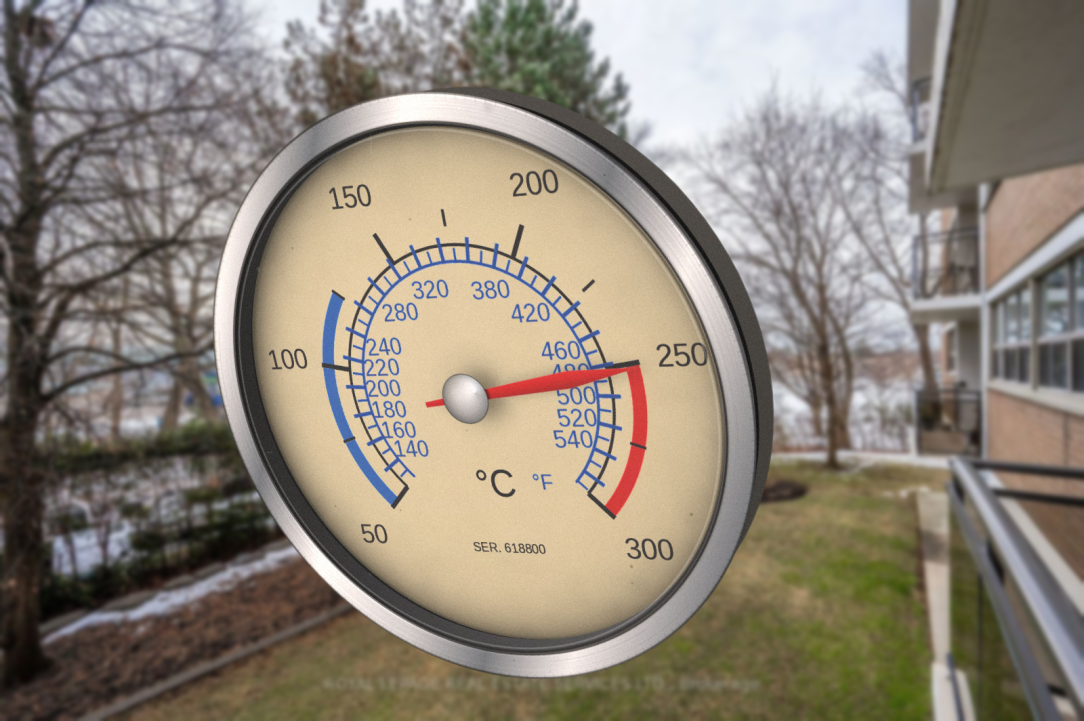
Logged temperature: 250; °C
